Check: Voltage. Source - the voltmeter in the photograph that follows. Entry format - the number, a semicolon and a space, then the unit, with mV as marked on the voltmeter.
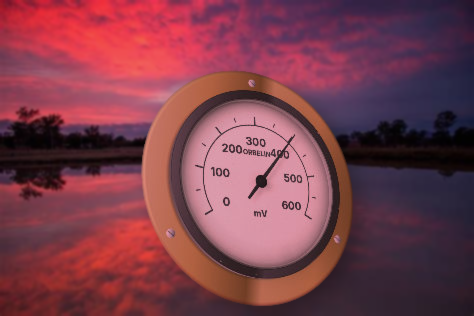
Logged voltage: 400; mV
